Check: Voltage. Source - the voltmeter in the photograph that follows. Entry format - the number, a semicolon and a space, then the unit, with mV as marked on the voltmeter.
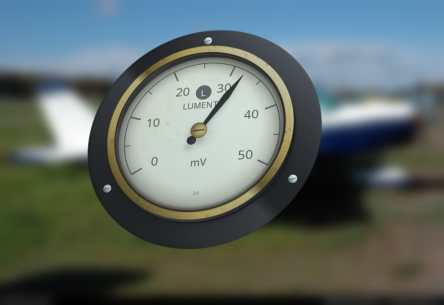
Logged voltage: 32.5; mV
